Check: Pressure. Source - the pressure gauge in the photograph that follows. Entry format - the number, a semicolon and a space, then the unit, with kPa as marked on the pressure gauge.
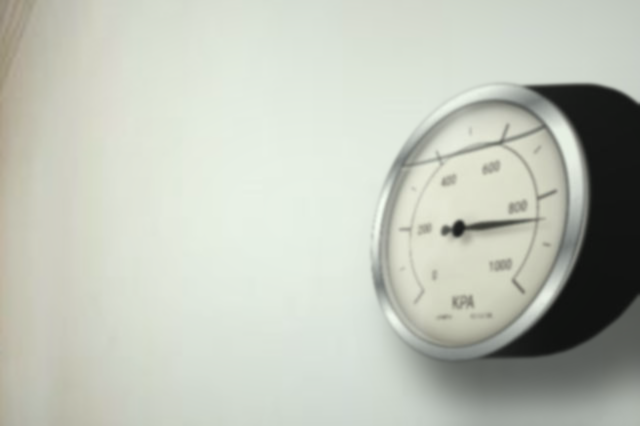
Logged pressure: 850; kPa
